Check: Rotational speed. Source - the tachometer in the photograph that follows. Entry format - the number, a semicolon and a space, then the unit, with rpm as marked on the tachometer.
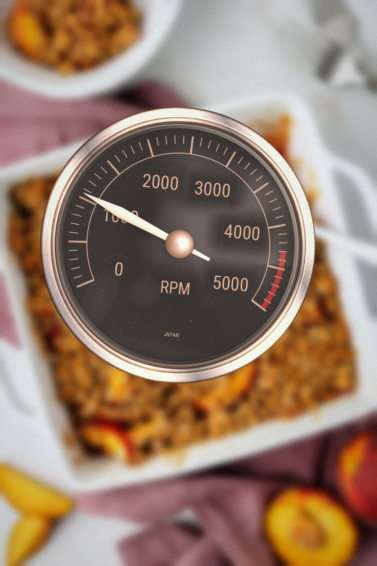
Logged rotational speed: 1050; rpm
